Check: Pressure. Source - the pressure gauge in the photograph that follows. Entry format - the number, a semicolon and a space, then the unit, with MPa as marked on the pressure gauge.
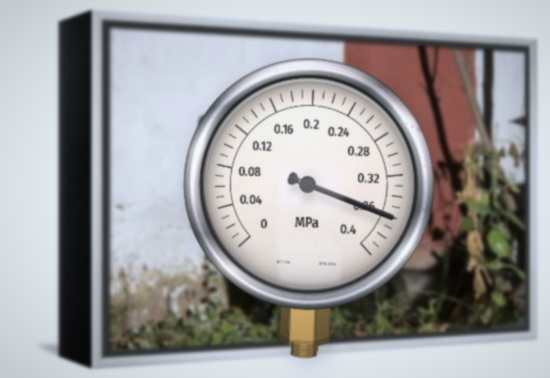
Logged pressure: 0.36; MPa
